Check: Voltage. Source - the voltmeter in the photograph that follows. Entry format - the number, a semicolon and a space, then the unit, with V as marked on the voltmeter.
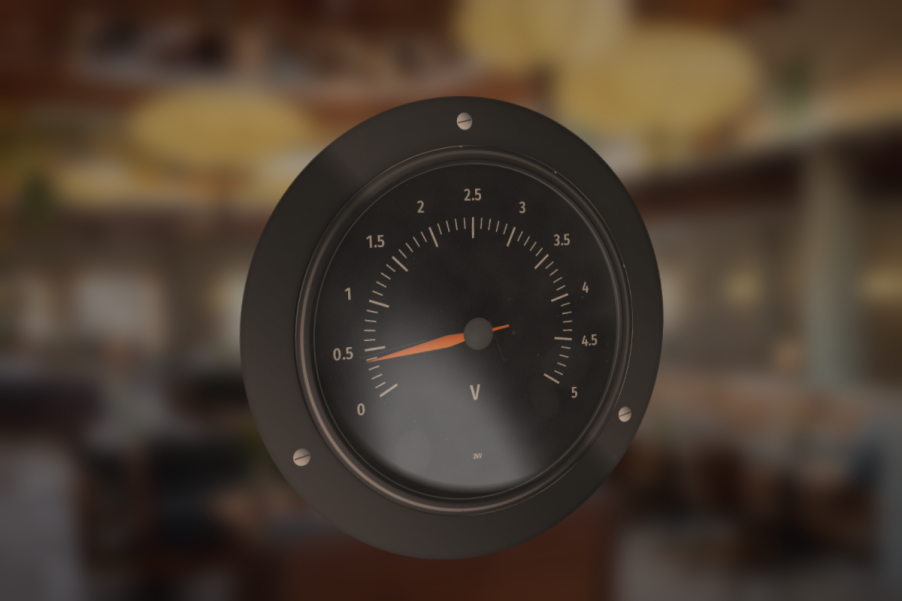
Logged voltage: 0.4; V
